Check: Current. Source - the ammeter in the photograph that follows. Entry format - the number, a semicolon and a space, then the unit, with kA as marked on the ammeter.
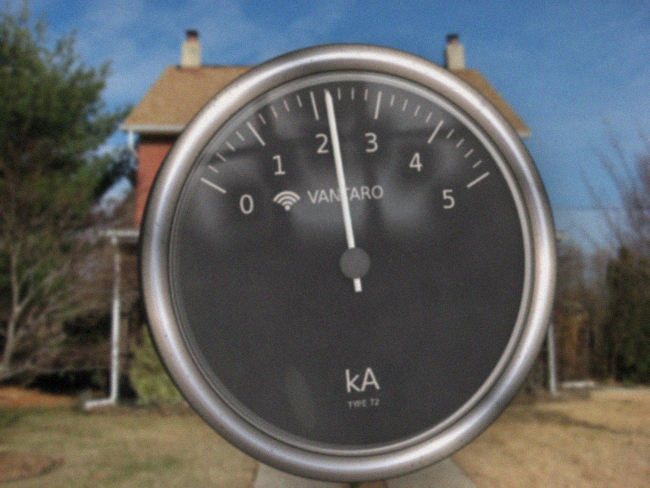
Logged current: 2.2; kA
